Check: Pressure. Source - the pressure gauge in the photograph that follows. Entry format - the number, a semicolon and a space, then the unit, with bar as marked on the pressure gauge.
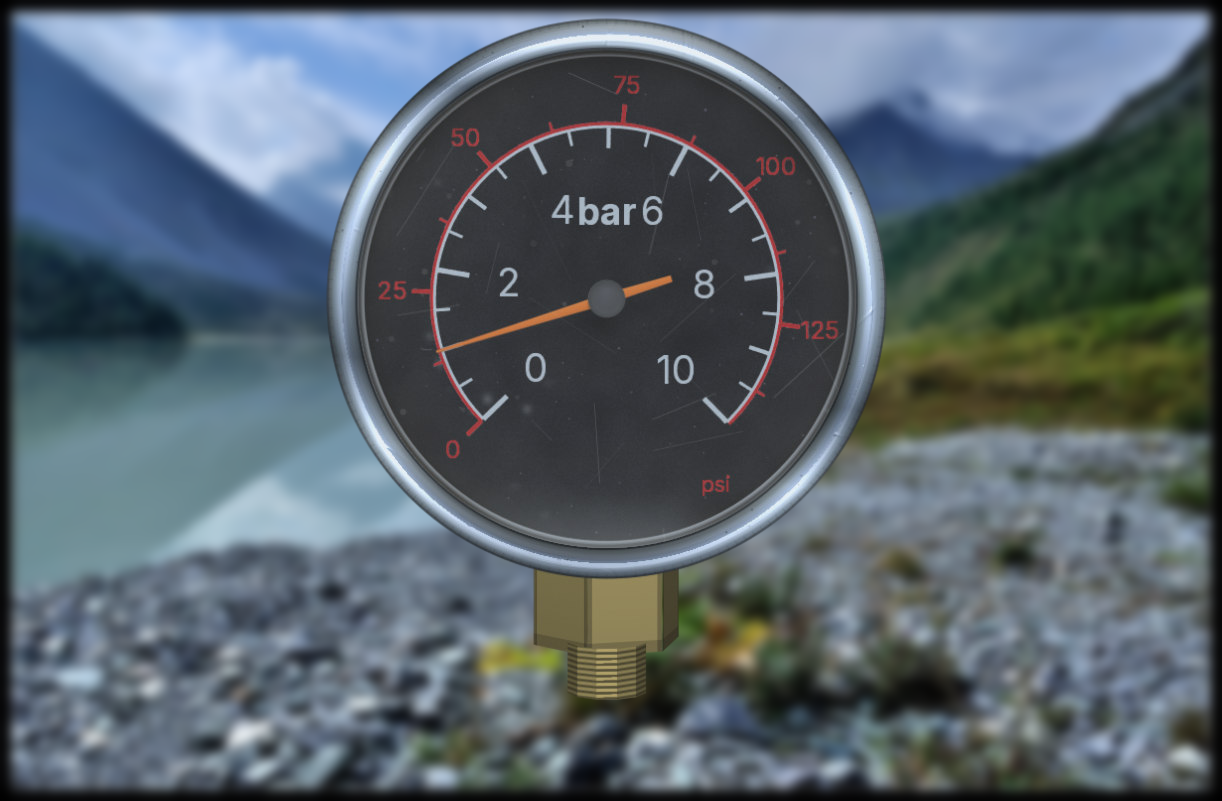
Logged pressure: 1; bar
